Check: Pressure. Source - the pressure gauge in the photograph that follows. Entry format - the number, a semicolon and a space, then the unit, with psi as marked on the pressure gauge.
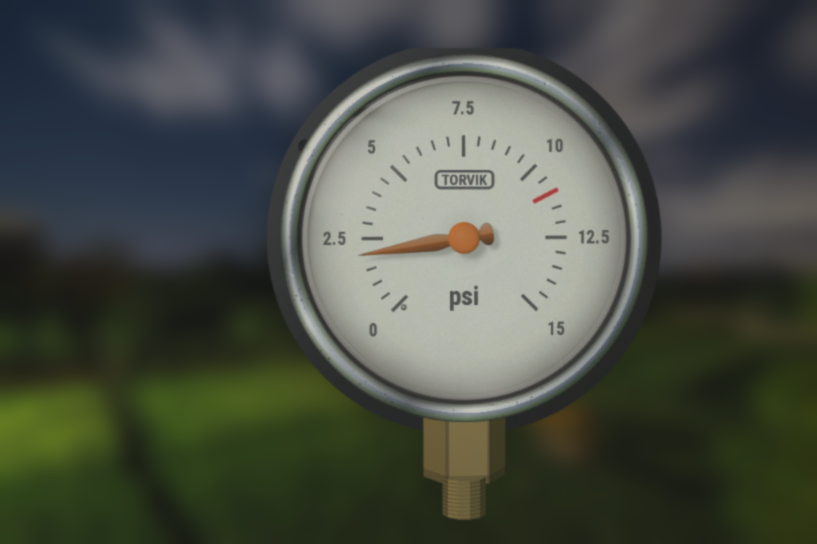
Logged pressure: 2; psi
